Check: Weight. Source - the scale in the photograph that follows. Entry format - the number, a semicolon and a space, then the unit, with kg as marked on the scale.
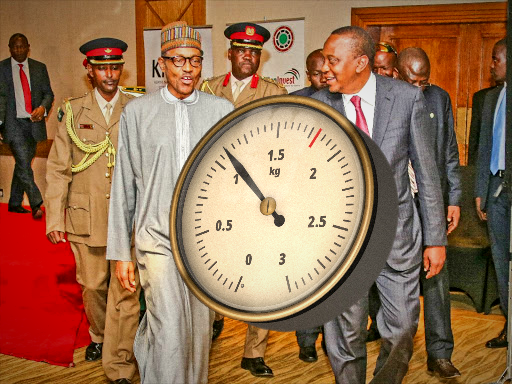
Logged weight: 1.1; kg
